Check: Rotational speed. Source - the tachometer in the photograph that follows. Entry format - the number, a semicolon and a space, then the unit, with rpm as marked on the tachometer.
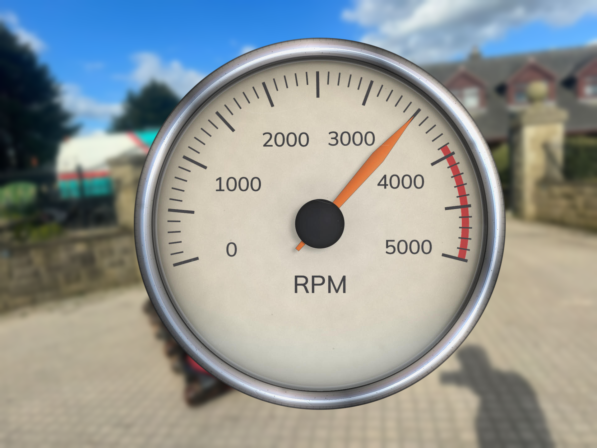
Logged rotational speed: 3500; rpm
